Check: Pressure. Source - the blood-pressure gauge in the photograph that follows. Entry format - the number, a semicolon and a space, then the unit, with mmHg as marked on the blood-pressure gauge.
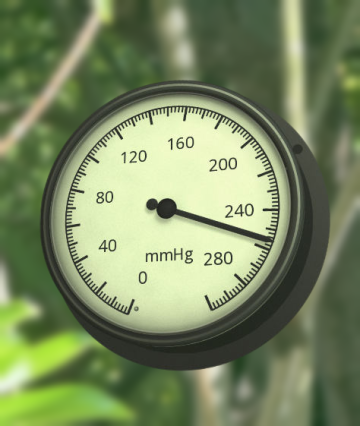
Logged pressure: 256; mmHg
